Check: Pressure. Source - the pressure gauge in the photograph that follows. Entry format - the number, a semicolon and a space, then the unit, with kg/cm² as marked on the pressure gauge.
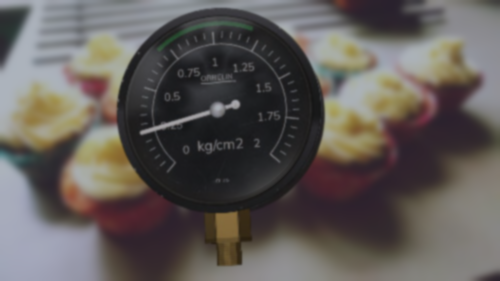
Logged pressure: 0.25; kg/cm²
